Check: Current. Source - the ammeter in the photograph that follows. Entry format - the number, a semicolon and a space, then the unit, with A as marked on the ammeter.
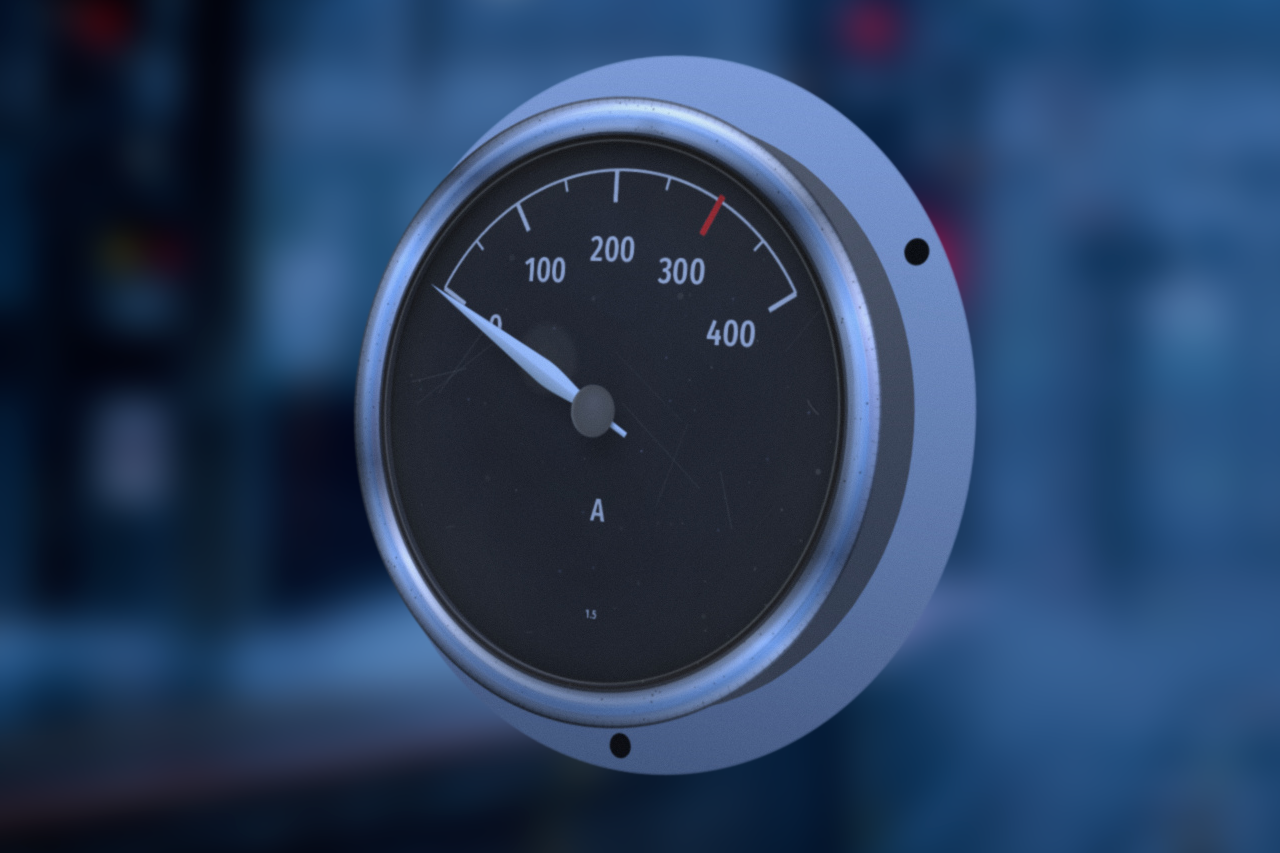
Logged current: 0; A
